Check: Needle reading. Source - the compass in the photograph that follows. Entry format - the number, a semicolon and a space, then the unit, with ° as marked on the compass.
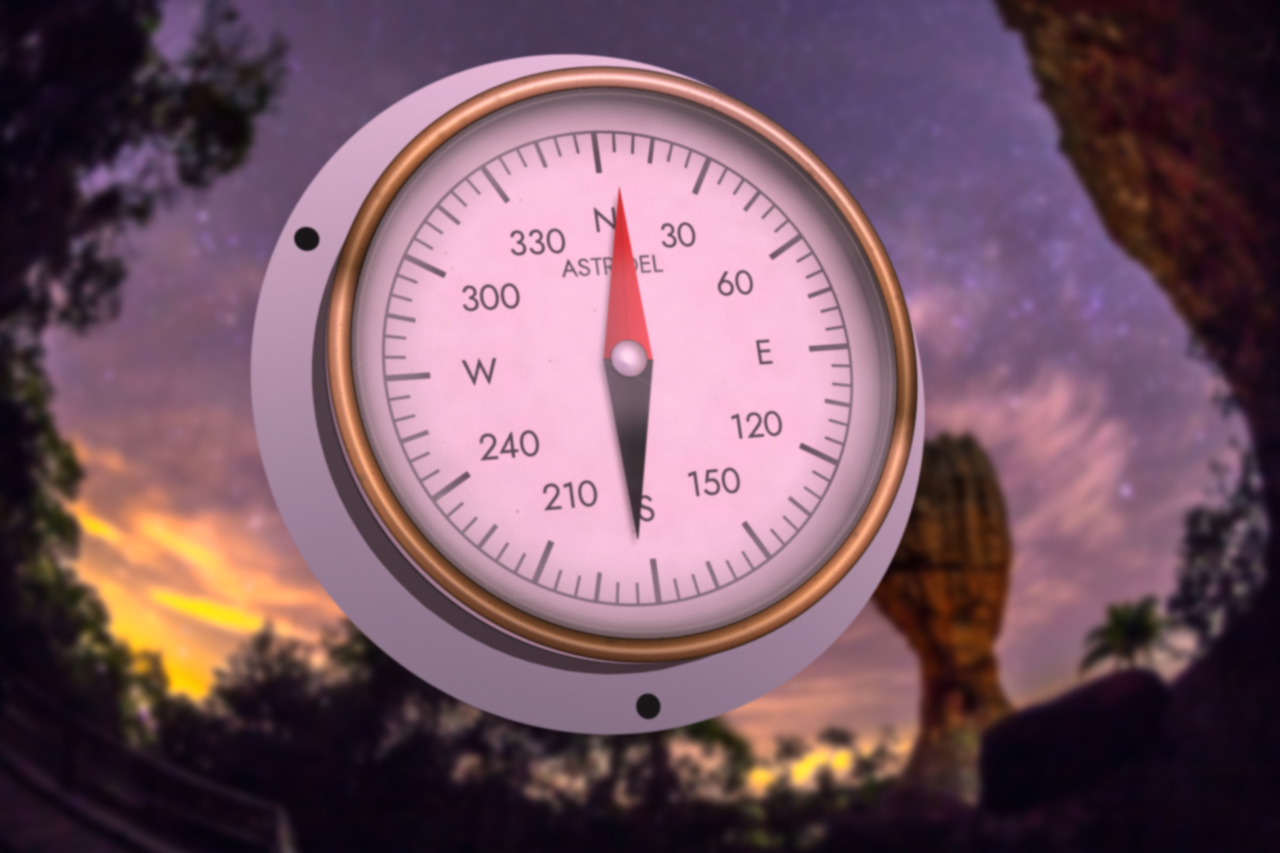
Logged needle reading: 5; °
